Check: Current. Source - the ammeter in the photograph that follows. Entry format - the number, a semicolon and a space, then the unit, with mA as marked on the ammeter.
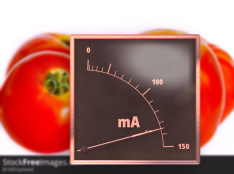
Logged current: 135; mA
